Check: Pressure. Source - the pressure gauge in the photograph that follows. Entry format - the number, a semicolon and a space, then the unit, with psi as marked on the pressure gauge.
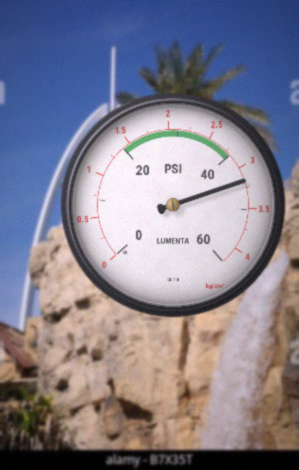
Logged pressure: 45; psi
